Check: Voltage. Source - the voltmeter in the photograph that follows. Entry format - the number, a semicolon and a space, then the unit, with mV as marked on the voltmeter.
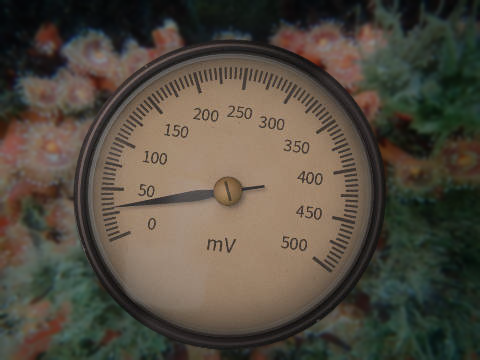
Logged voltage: 30; mV
